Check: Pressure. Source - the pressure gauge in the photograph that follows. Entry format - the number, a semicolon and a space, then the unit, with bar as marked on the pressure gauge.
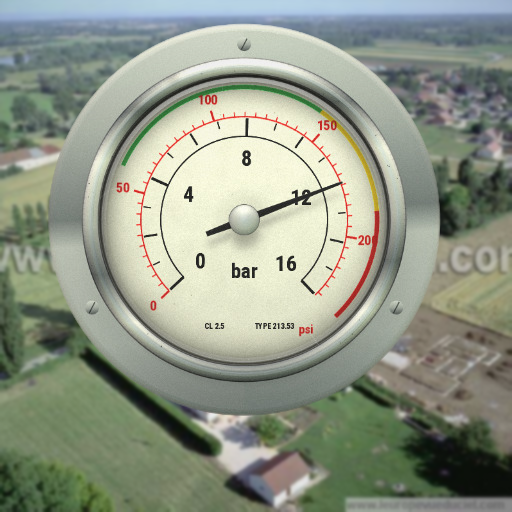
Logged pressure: 12; bar
